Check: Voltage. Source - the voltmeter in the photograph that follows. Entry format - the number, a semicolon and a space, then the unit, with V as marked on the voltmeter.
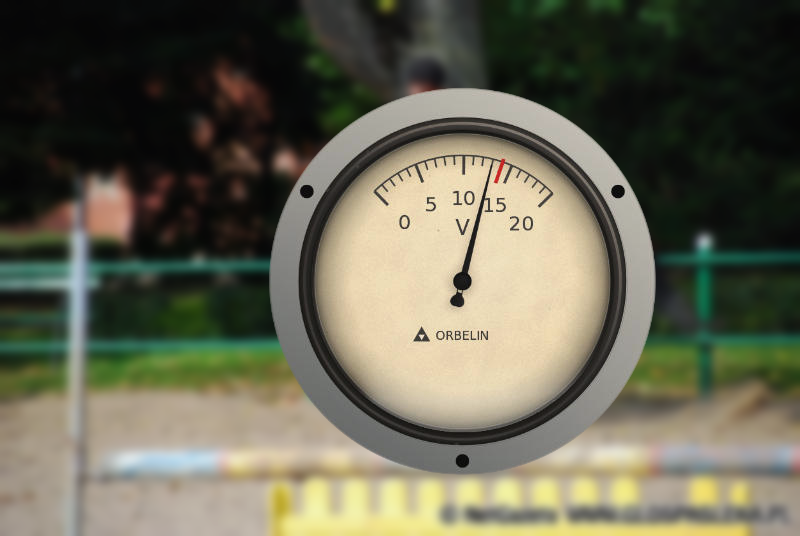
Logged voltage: 13; V
